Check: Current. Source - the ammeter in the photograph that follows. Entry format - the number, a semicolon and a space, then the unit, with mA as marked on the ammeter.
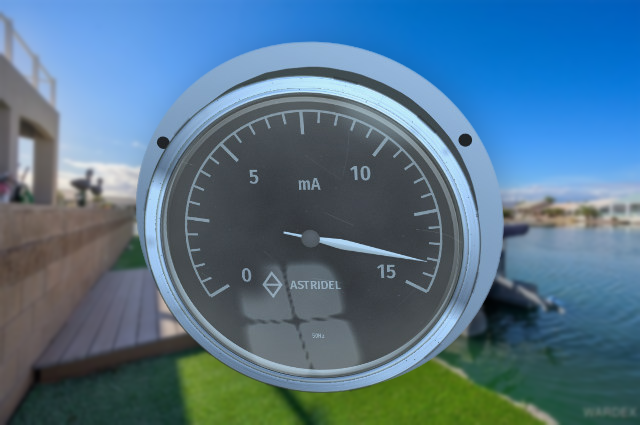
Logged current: 14; mA
